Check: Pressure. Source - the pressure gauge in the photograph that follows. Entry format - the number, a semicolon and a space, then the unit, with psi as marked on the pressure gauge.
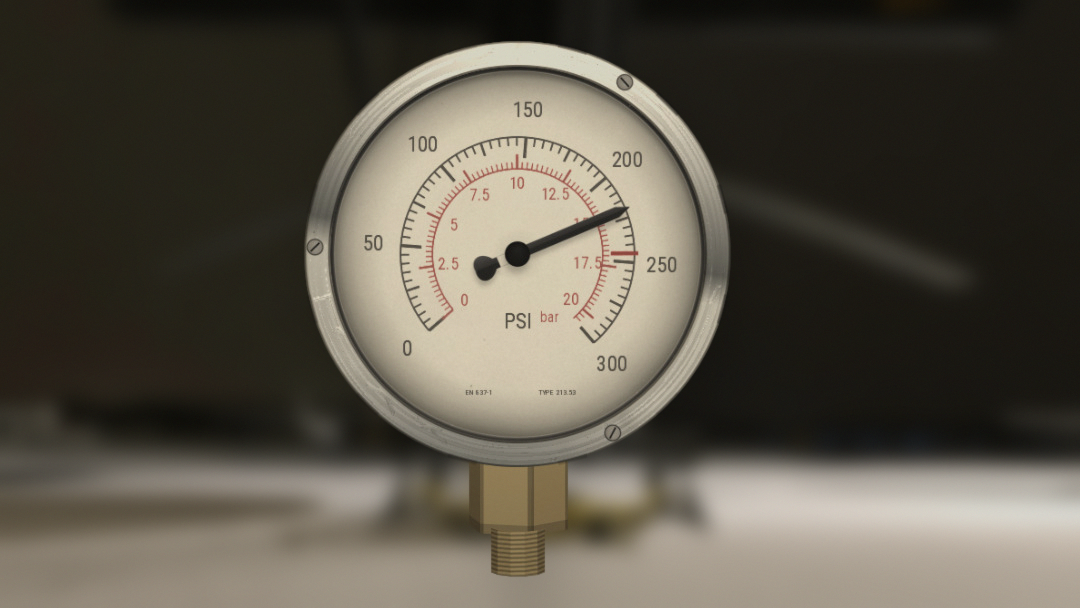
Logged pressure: 220; psi
